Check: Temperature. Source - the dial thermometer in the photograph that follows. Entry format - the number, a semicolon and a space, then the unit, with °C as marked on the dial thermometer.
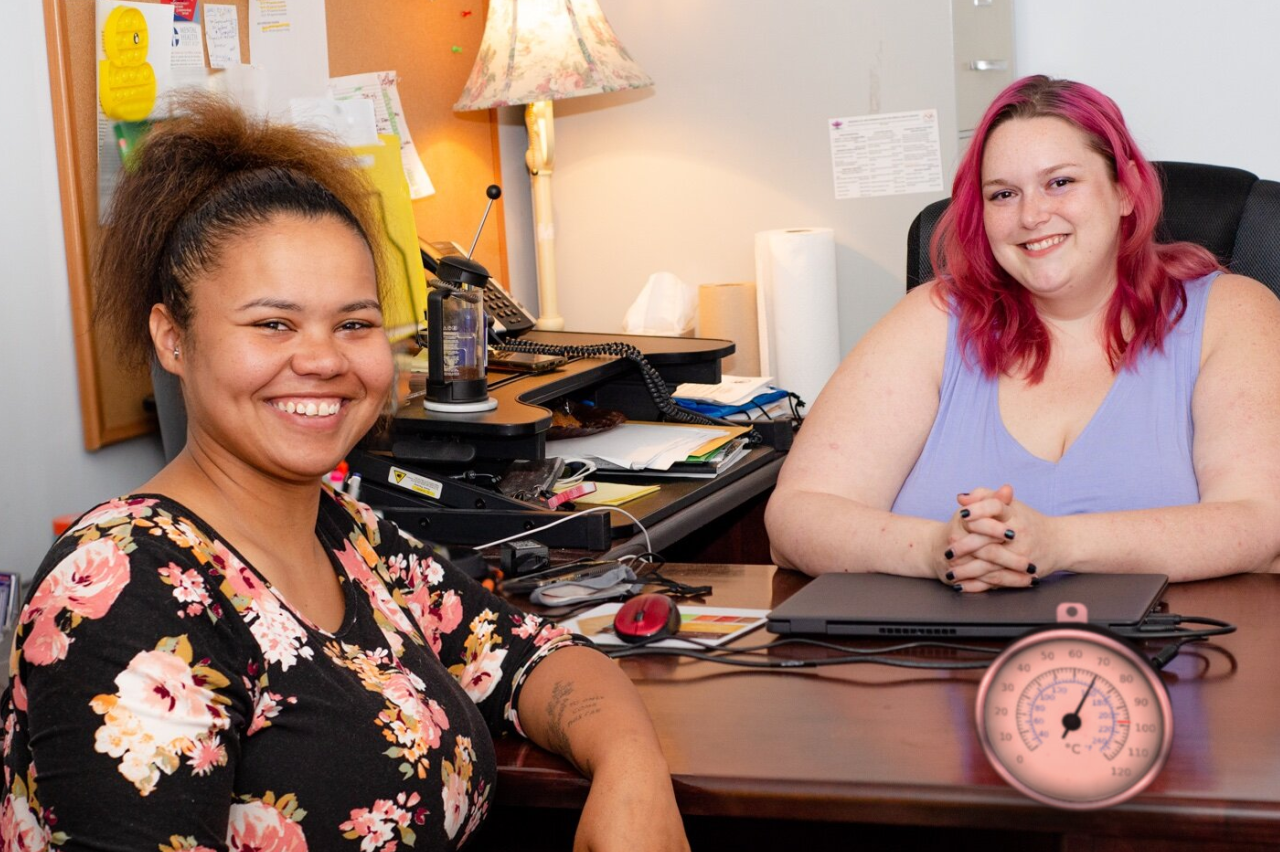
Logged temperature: 70; °C
